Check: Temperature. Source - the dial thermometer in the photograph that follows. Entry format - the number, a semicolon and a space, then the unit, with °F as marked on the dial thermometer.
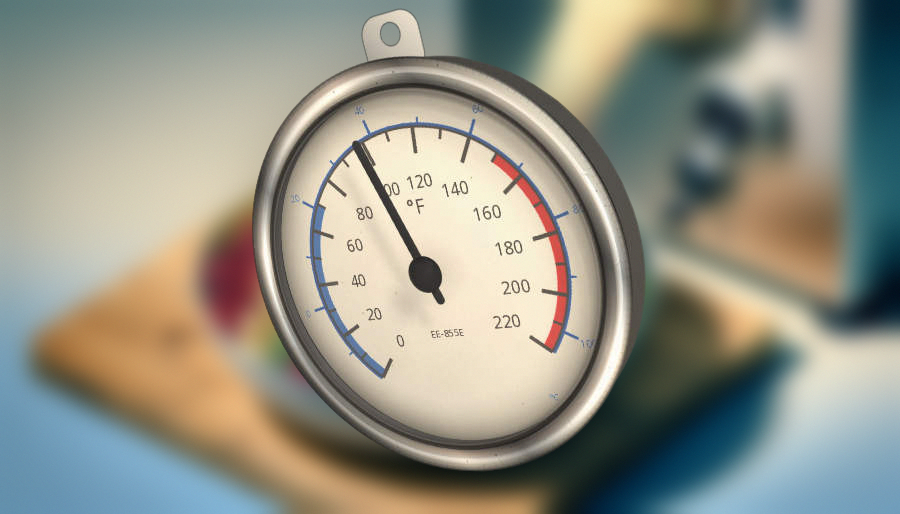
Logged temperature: 100; °F
